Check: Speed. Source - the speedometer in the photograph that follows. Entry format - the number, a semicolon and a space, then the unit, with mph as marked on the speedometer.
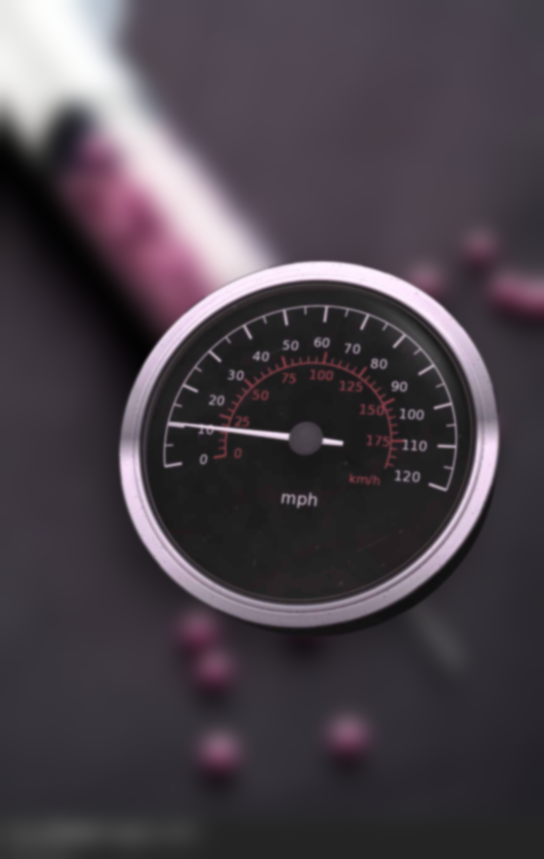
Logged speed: 10; mph
